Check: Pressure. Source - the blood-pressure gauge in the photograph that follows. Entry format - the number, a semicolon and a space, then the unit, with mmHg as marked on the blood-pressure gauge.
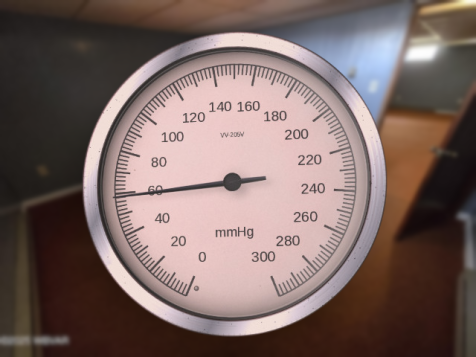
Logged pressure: 58; mmHg
